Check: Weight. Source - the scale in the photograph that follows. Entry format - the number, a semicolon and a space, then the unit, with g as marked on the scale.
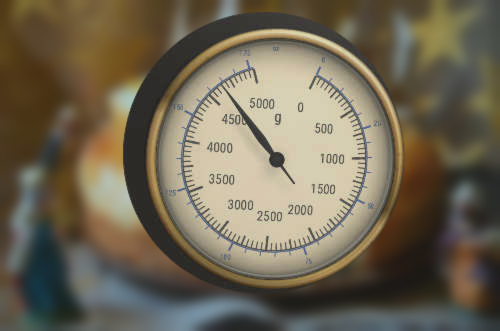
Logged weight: 4650; g
